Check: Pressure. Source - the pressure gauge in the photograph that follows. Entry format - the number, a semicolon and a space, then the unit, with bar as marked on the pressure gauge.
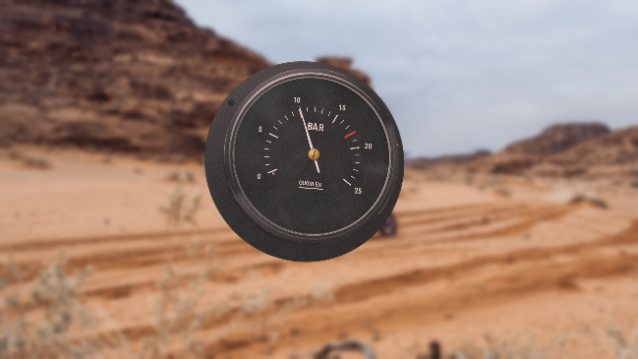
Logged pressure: 10; bar
